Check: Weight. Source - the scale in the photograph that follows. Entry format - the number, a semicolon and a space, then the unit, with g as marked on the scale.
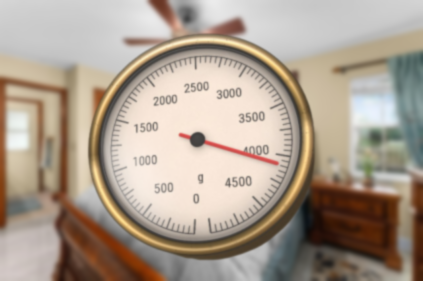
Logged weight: 4100; g
